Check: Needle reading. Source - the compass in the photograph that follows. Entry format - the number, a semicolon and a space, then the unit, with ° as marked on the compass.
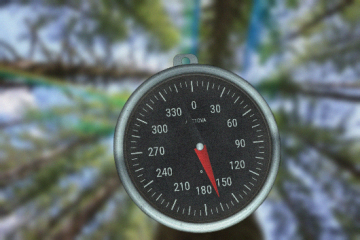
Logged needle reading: 165; °
